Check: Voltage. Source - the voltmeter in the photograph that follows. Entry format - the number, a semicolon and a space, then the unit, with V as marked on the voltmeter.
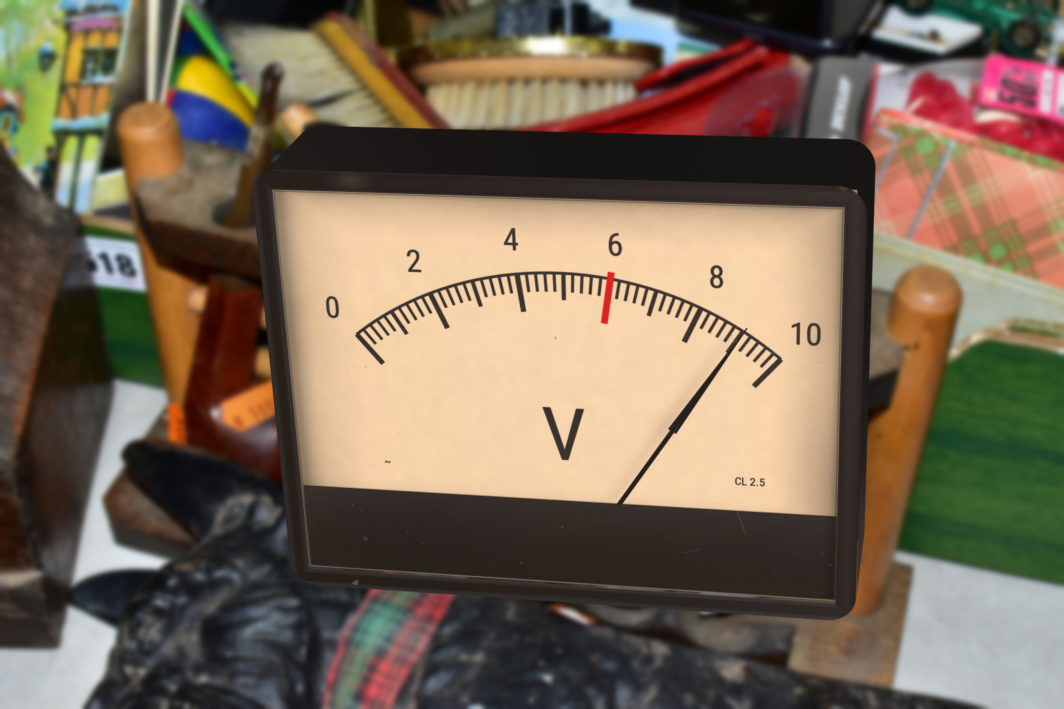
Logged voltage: 9; V
